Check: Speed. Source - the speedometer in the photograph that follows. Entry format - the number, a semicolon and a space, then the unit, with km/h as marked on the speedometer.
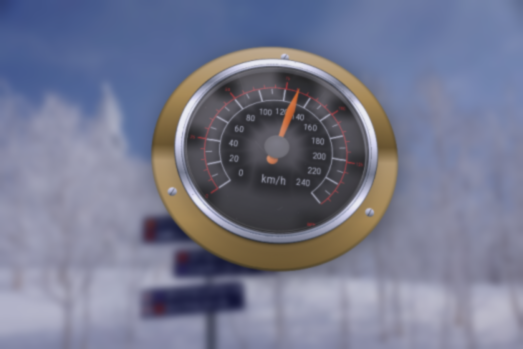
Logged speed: 130; km/h
